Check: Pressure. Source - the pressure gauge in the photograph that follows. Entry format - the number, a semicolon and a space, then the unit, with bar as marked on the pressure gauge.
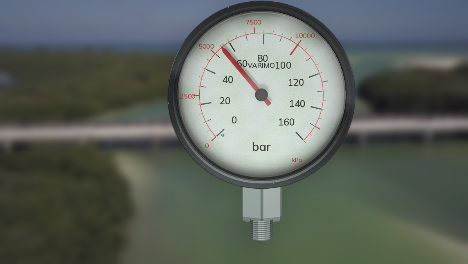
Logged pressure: 55; bar
